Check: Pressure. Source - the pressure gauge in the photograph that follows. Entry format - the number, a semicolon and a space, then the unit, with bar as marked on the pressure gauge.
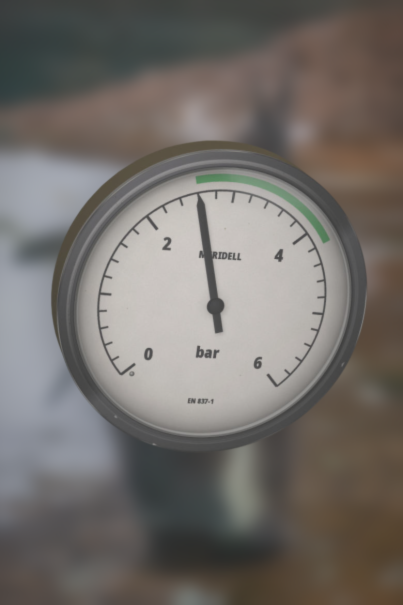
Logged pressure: 2.6; bar
